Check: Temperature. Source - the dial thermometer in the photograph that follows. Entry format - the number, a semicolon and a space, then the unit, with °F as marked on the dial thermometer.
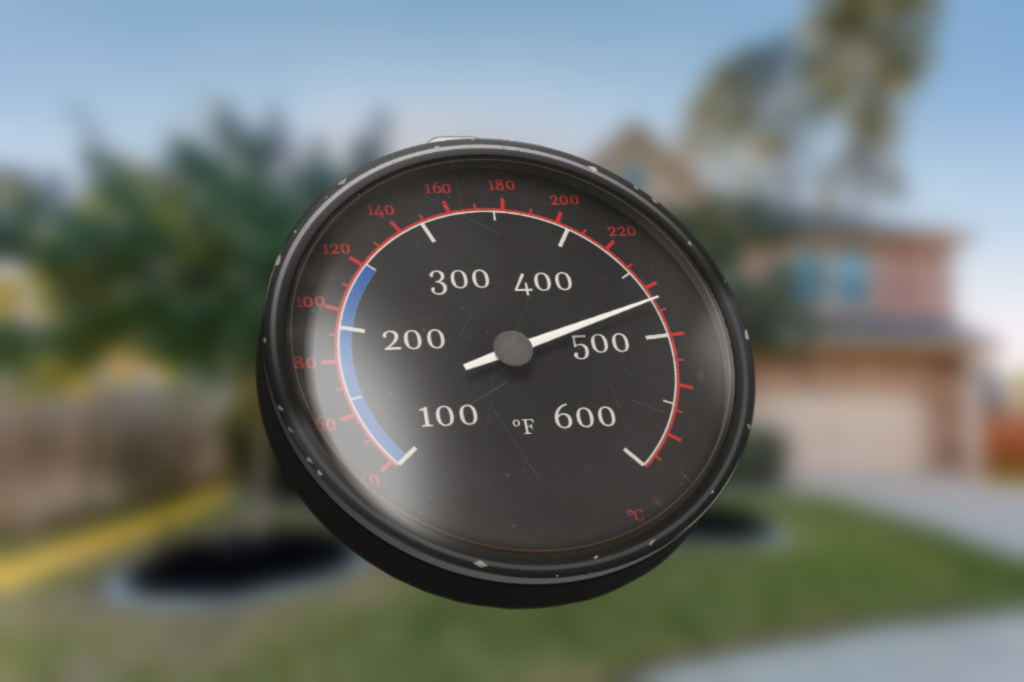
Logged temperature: 475; °F
